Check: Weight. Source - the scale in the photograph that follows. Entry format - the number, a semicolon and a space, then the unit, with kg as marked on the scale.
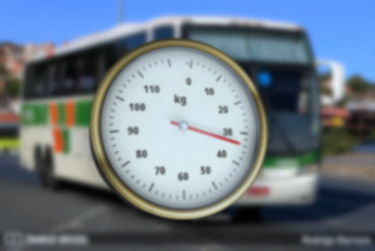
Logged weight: 34; kg
